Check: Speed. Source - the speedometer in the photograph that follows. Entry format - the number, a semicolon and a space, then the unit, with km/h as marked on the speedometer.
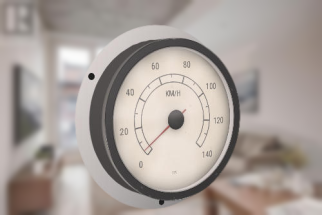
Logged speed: 5; km/h
